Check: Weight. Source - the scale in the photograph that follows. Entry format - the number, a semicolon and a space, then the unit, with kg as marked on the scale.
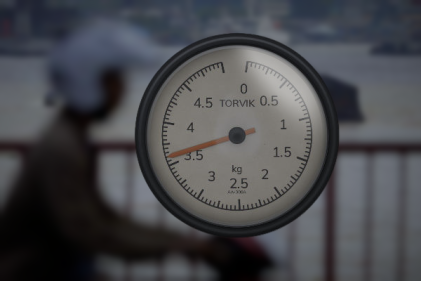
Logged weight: 3.6; kg
